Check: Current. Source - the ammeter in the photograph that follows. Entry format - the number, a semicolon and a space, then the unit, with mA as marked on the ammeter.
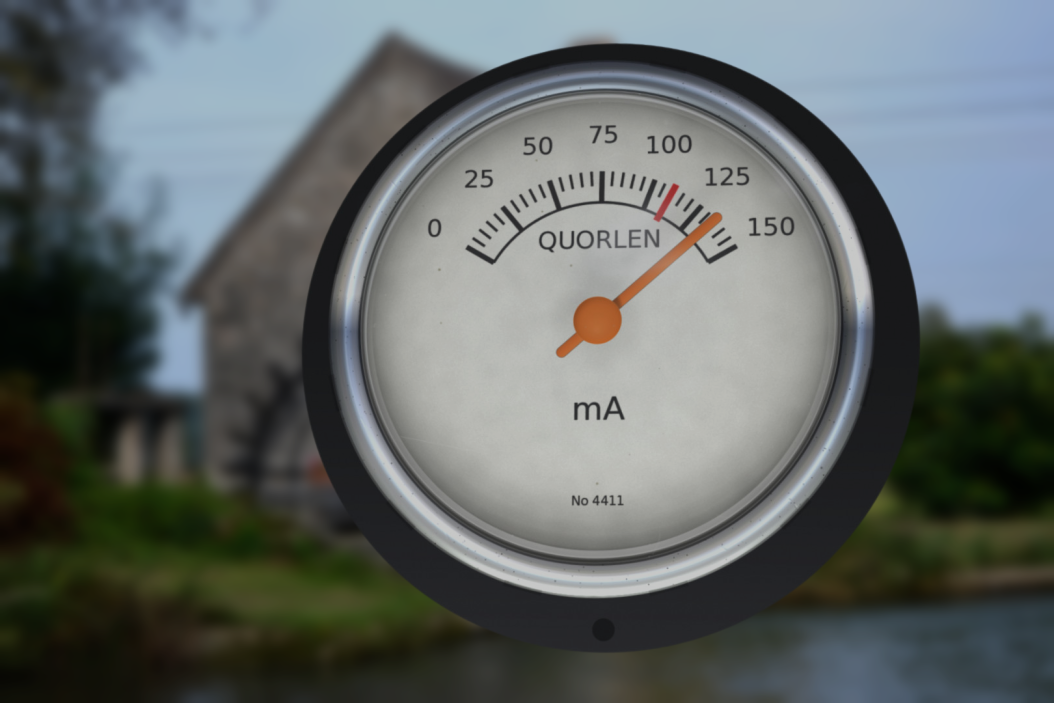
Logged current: 135; mA
